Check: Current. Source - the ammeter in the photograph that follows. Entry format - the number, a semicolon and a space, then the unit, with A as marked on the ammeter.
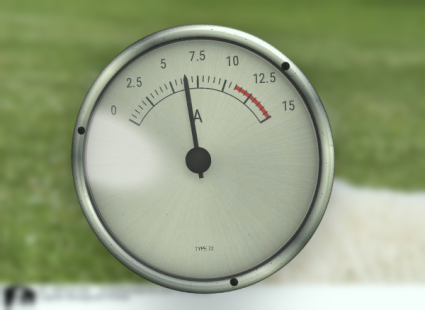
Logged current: 6.5; A
